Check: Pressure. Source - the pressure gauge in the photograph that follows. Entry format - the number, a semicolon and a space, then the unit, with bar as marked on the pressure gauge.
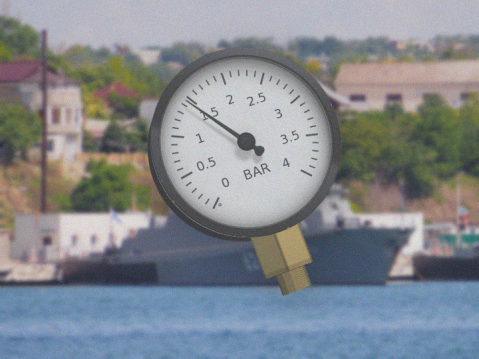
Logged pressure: 1.45; bar
